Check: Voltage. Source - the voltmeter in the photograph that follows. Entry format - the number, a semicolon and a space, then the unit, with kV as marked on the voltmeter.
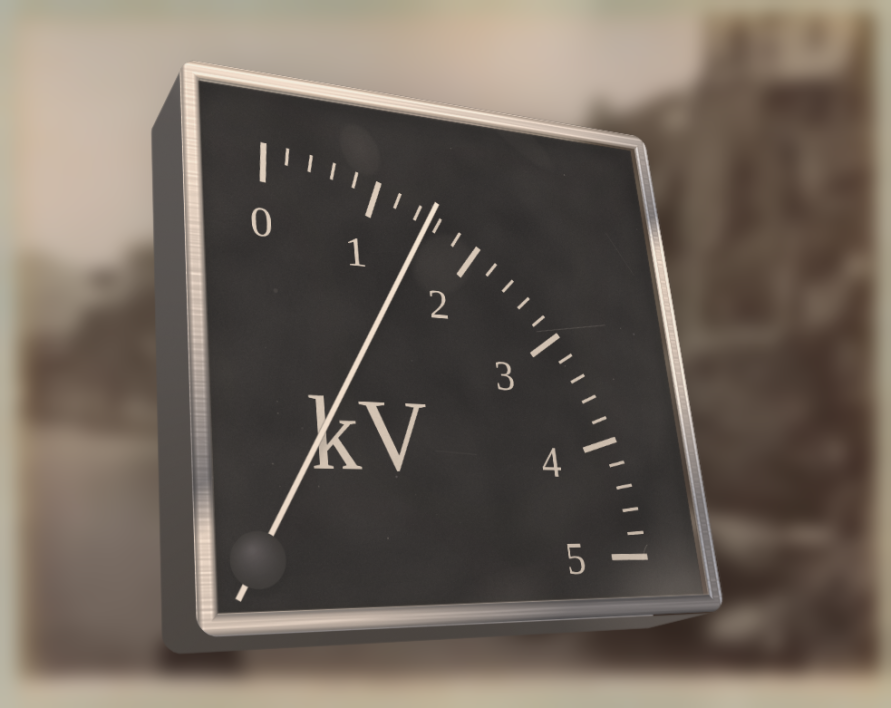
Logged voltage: 1.5; kV
